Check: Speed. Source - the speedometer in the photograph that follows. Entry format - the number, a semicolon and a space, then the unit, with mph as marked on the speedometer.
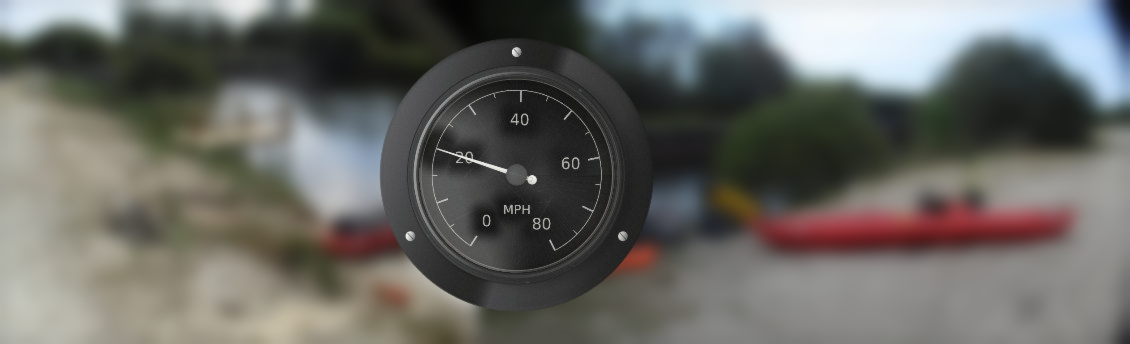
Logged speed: 20; mph
